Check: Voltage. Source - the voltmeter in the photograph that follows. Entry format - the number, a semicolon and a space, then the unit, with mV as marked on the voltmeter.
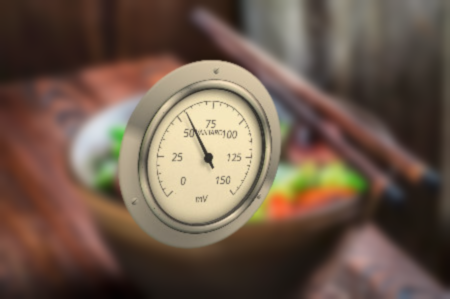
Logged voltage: 55; mV
